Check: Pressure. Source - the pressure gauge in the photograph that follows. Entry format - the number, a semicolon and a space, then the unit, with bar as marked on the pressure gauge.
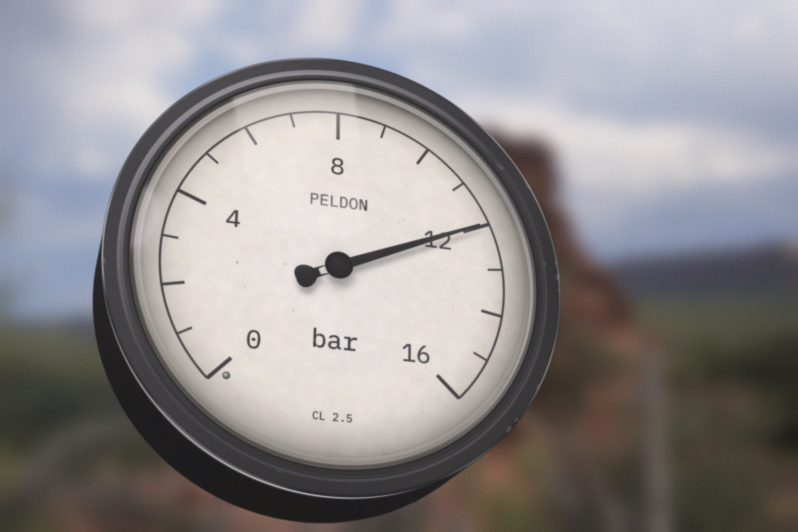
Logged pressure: 12; bar
